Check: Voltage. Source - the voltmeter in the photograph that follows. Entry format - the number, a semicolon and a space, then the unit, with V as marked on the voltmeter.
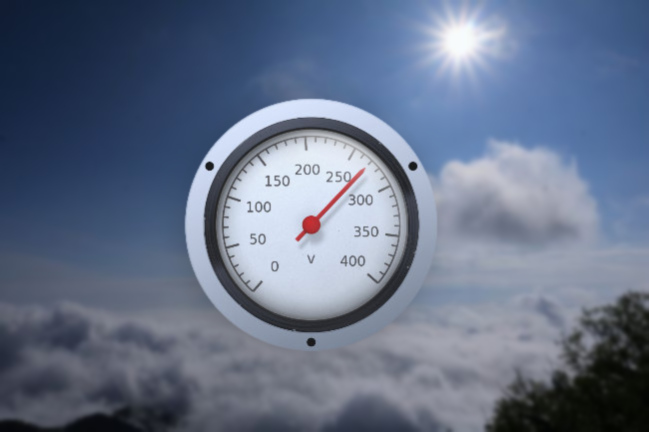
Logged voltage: 270; V
